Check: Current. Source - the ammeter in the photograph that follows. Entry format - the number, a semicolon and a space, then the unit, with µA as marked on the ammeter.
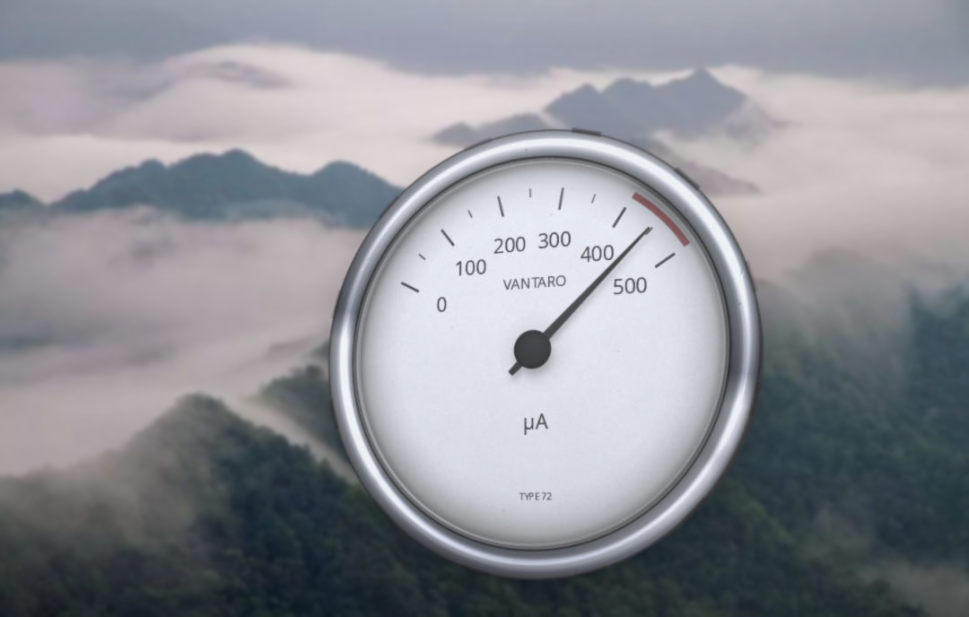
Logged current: 450; µA
